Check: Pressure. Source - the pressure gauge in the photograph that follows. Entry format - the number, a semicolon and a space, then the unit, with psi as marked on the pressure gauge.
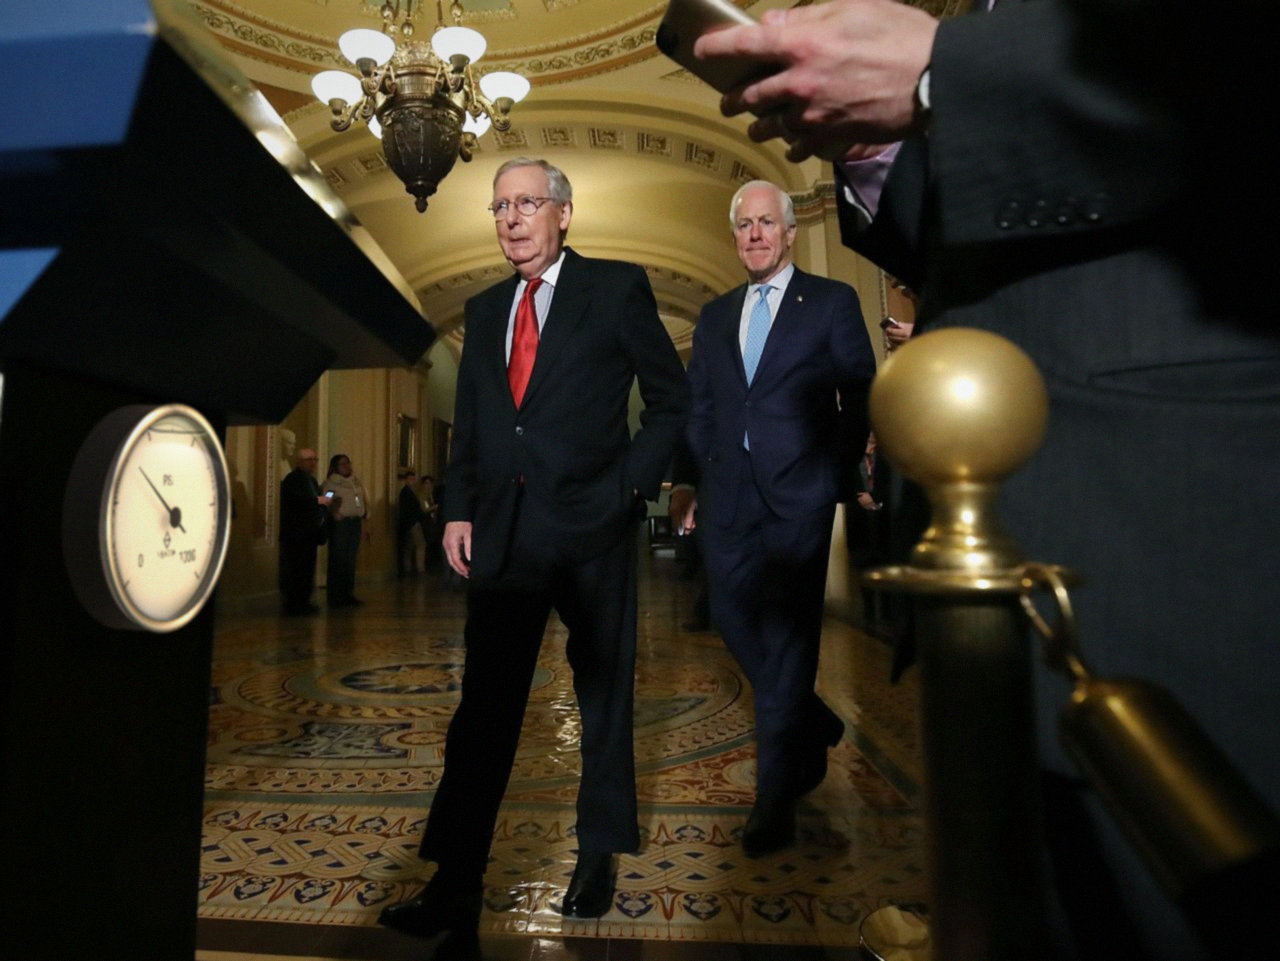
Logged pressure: 300; psi
